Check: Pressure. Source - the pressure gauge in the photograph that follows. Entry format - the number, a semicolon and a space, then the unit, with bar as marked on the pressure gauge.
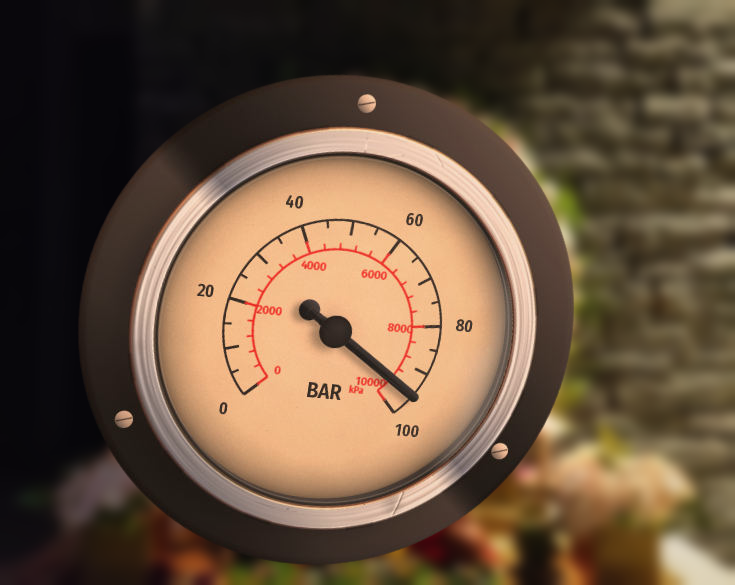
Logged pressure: 95; bar
